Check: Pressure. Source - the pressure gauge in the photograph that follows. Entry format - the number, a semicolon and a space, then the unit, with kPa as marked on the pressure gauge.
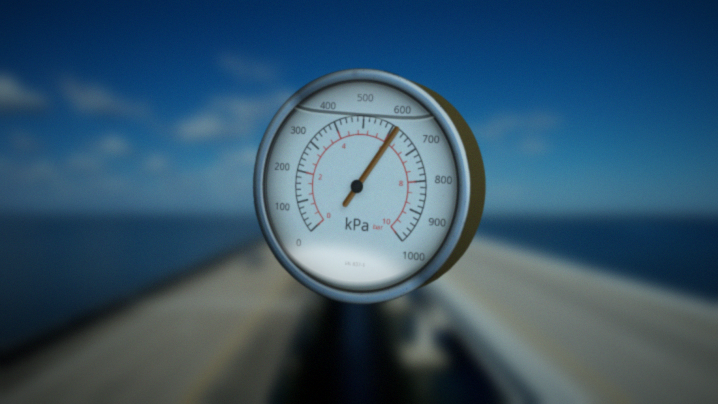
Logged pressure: 620; kPa
